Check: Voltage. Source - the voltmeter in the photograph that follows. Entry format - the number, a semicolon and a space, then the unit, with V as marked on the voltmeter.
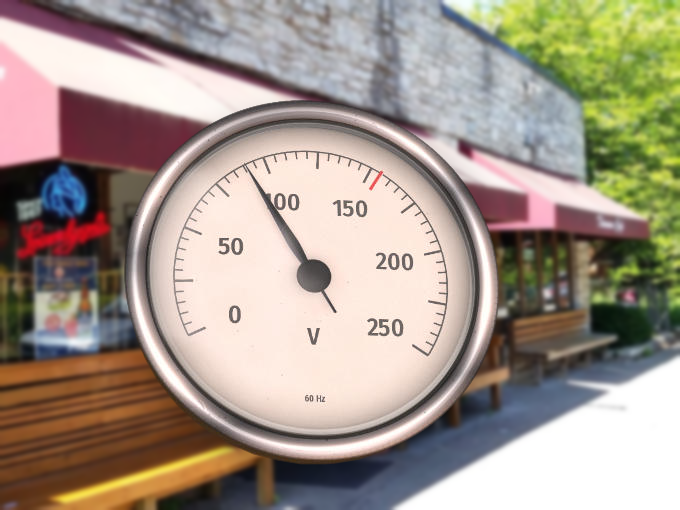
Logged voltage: 90; V
